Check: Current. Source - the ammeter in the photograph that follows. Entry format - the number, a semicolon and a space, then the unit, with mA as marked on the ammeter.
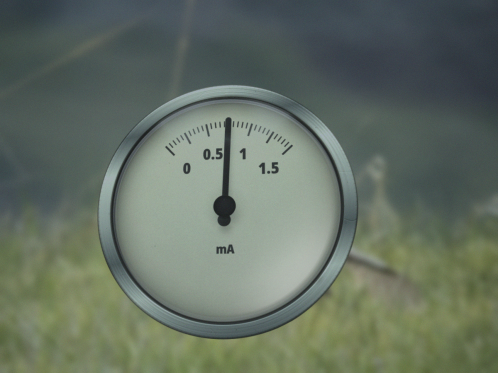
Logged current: 0.75; mA
